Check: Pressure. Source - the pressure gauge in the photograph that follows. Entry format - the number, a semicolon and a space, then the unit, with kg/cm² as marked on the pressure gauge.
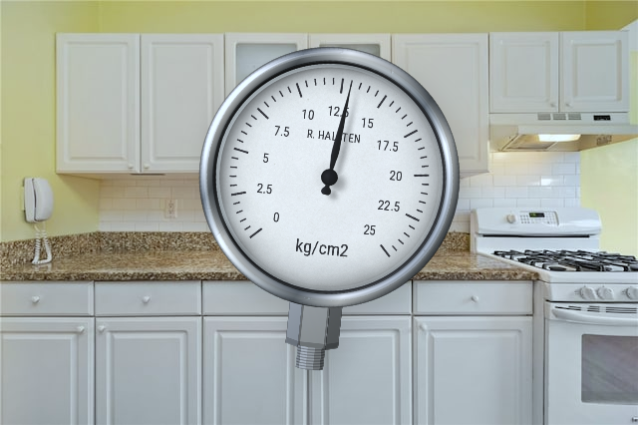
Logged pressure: 13; kg/cm²
